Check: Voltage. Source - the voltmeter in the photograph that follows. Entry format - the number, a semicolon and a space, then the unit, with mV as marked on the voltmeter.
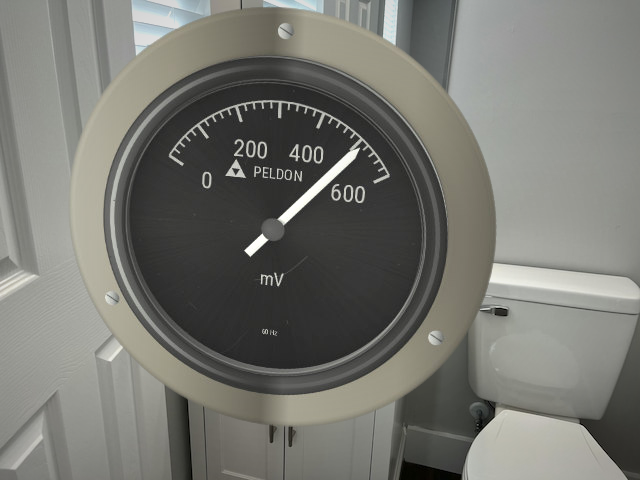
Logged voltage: 510; mV
